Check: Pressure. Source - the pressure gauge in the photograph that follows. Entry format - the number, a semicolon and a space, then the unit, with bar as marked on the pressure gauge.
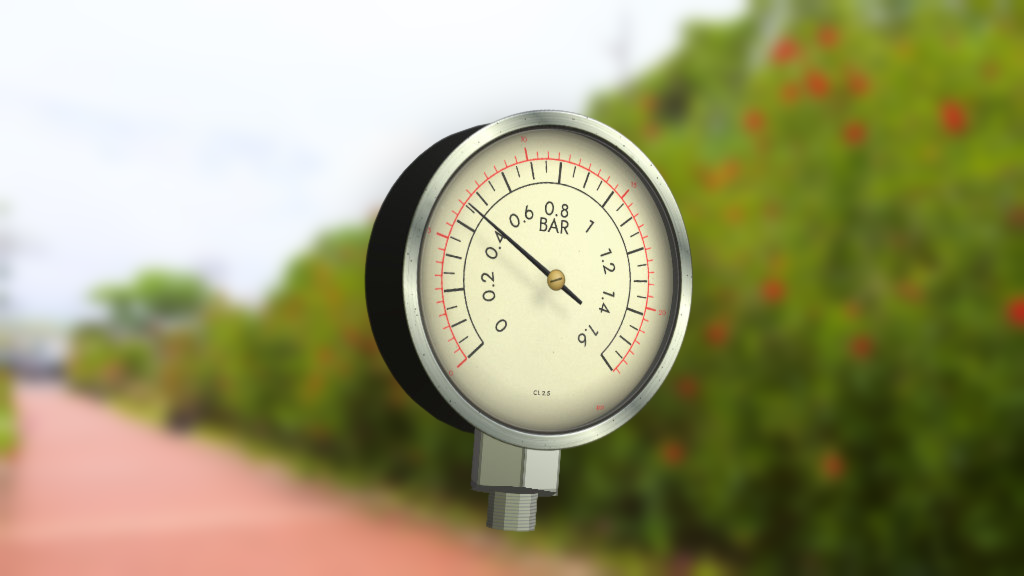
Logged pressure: 0.45; bar
